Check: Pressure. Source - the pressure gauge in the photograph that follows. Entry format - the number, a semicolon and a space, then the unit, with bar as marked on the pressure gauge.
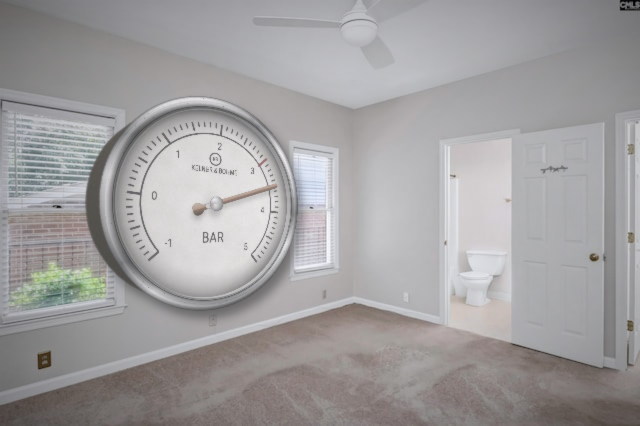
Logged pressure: 3.5; bar
